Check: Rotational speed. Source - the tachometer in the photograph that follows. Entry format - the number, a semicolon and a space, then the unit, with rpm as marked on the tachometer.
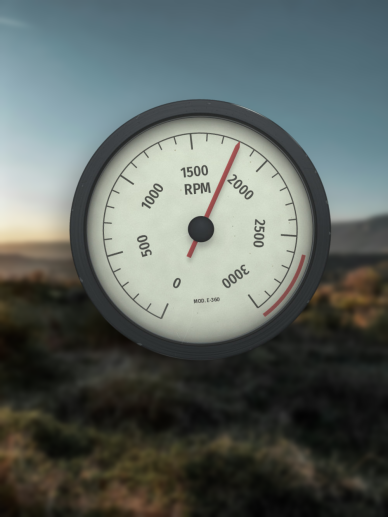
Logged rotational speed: 1800; rpm
